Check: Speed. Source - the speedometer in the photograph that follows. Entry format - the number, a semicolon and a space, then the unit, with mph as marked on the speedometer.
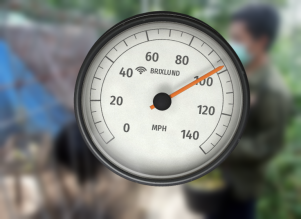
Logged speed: 97.5; mph
